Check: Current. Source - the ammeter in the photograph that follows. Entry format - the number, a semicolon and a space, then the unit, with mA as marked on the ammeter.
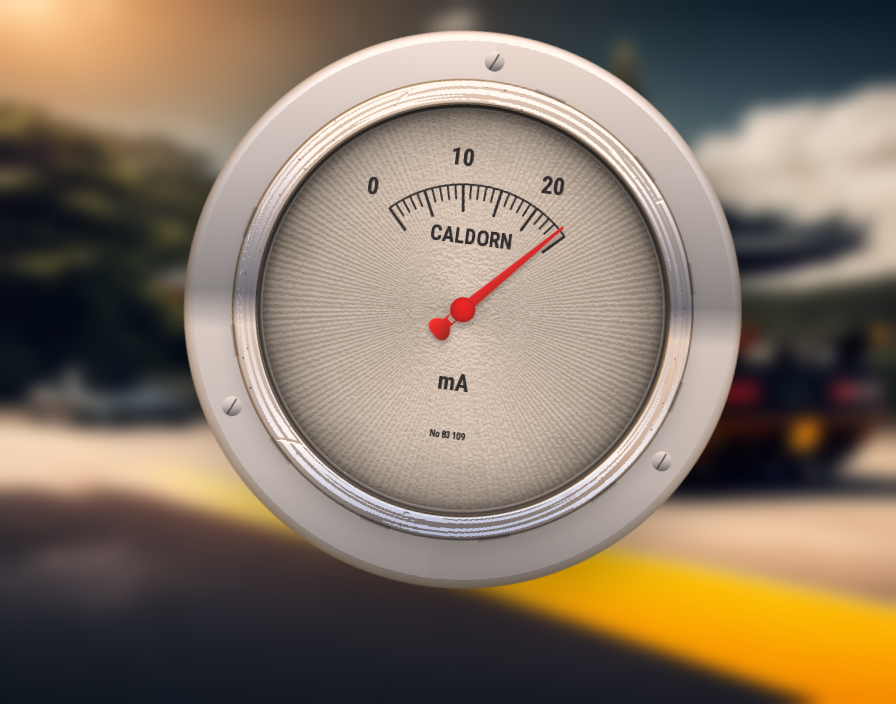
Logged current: 24; mA
